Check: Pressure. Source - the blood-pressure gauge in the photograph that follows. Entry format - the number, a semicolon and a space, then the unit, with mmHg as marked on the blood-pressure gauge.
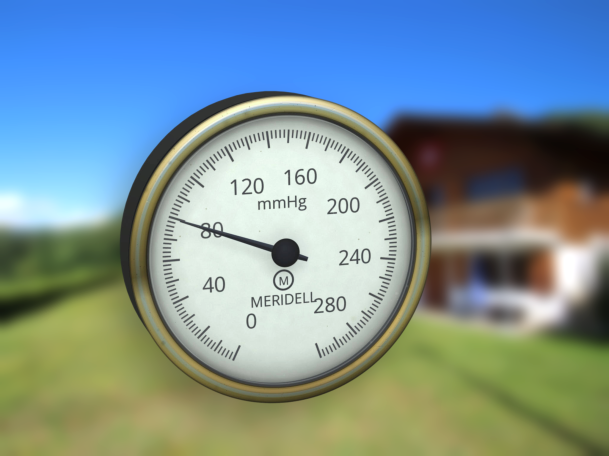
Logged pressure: 80; mmHg
